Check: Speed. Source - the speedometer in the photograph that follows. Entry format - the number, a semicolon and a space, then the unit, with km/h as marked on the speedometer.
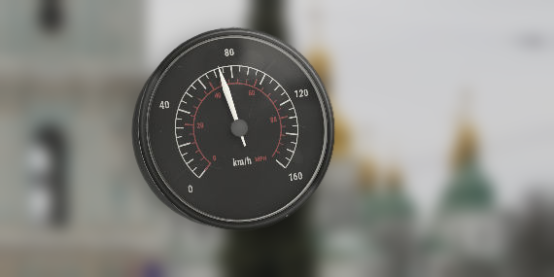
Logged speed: 72.5; km/h
